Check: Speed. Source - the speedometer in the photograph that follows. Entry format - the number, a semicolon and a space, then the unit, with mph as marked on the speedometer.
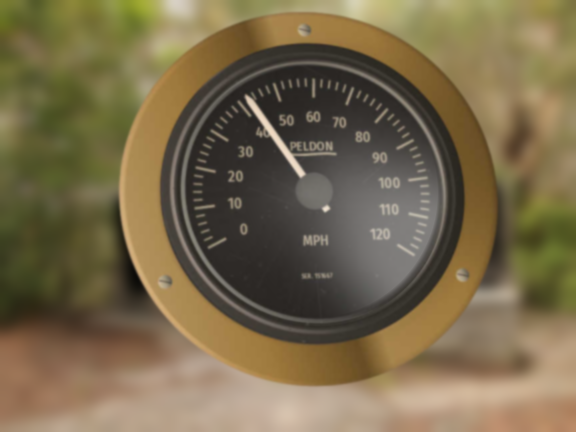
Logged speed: 42; mph
